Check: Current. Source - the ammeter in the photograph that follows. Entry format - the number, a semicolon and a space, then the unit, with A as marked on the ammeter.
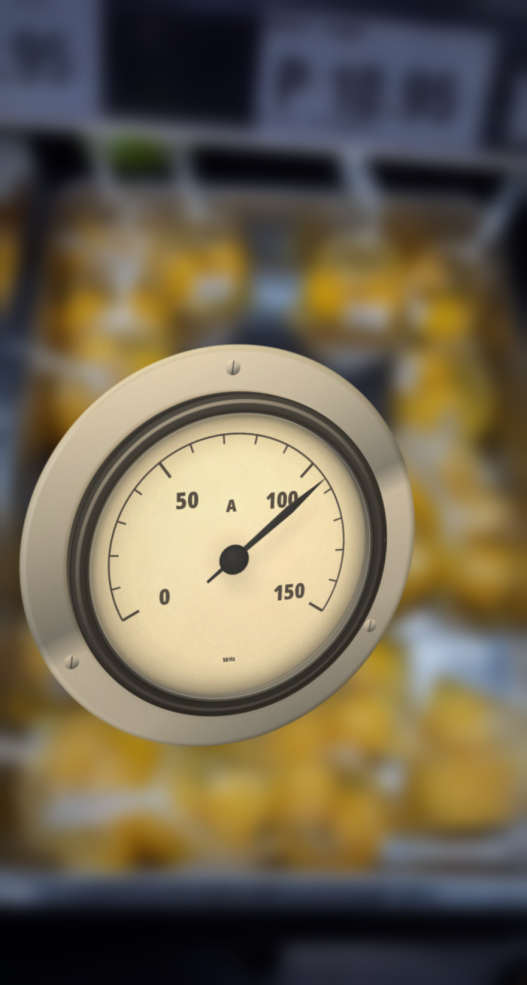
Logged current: 105; A
